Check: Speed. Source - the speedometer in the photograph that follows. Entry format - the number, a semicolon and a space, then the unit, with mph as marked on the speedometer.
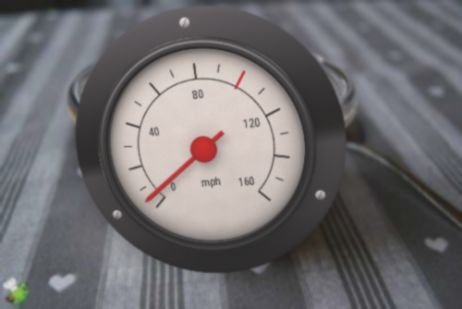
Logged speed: 5; mph
